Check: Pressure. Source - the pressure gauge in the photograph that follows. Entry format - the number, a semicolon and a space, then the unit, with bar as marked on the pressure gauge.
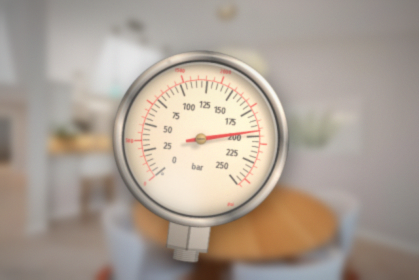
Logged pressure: 195; bar
